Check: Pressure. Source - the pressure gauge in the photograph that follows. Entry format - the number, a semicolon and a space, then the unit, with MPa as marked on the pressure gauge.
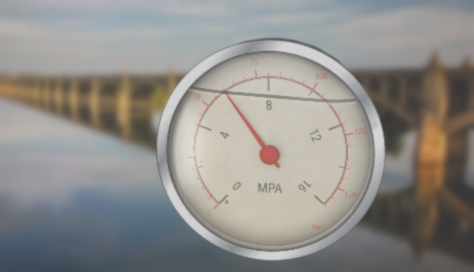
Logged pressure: 6; MPa
